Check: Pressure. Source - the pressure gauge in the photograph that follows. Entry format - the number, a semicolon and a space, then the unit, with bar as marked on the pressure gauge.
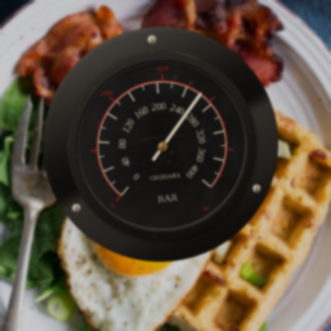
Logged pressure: 260; bar
